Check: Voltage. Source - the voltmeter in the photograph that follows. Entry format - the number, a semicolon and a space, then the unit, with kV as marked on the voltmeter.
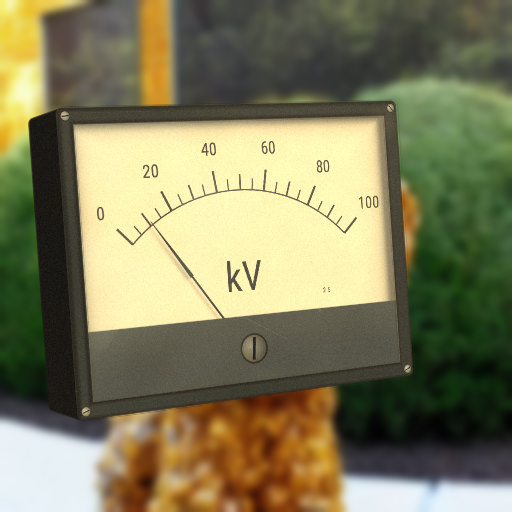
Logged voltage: 10; kV
